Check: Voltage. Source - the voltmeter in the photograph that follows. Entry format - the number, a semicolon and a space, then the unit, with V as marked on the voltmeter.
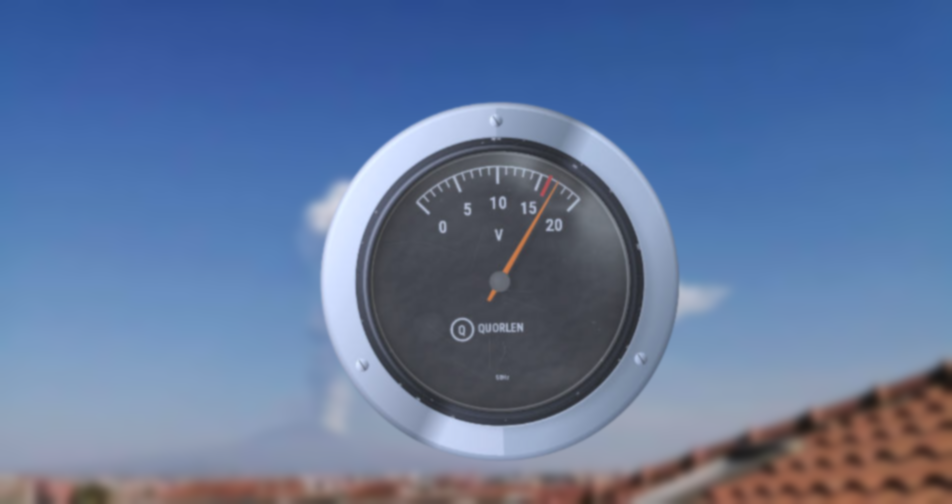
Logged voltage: 17; V
